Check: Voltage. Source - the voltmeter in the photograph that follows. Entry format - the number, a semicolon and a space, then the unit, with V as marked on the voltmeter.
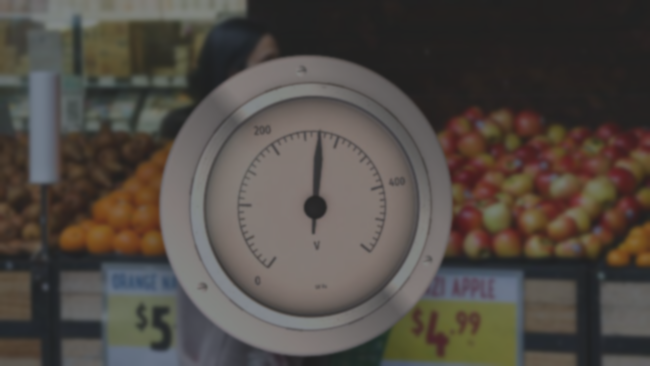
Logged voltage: 270; V
